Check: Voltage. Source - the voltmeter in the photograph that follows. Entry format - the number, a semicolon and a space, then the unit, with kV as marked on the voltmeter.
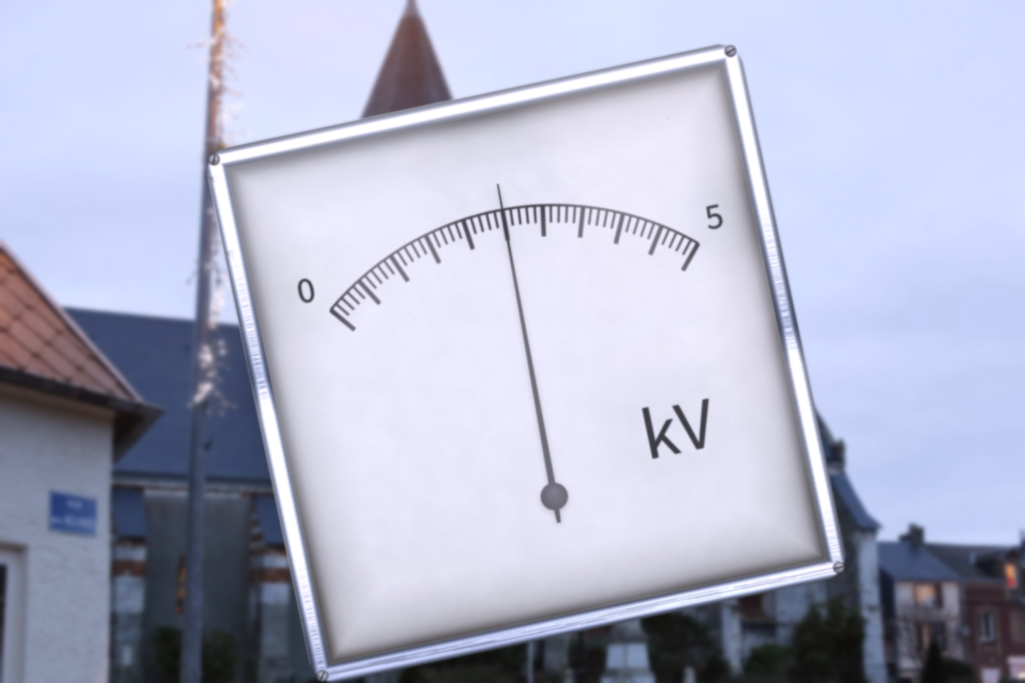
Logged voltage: 2.5; kV
